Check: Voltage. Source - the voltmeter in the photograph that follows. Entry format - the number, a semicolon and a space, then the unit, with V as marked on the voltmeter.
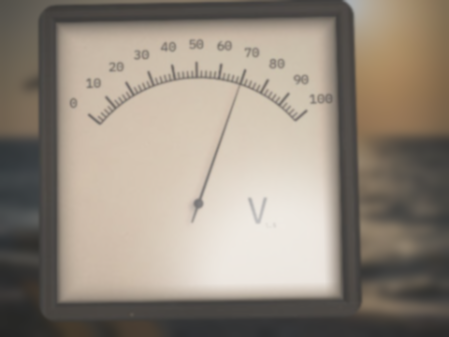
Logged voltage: 70; V
